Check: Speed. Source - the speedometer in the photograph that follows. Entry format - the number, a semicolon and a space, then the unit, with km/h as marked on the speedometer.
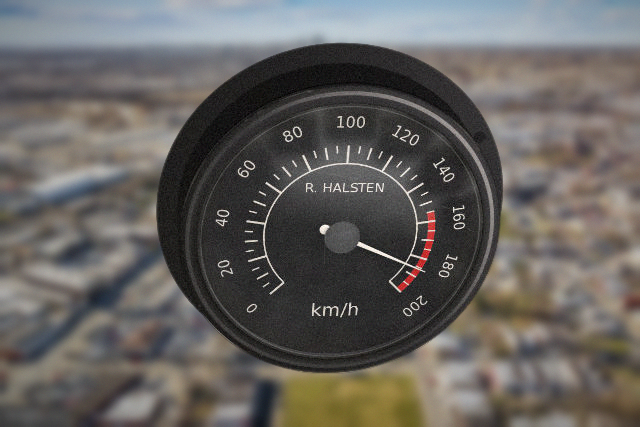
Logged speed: 185; km/h
